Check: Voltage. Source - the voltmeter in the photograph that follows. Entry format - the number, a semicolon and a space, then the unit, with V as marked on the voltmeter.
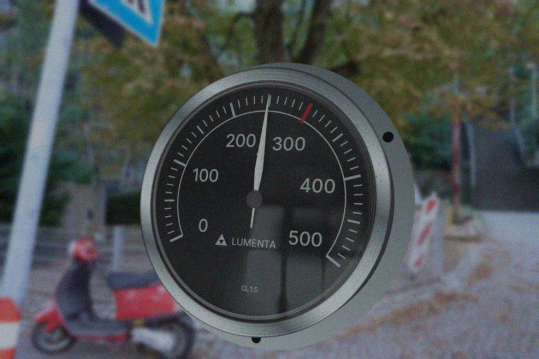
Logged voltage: 250; V
